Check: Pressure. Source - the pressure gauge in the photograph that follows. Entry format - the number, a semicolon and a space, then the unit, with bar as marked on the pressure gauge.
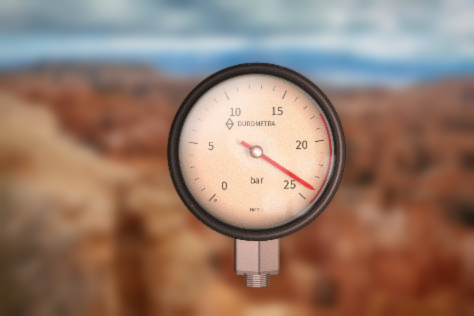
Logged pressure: 24; bar
